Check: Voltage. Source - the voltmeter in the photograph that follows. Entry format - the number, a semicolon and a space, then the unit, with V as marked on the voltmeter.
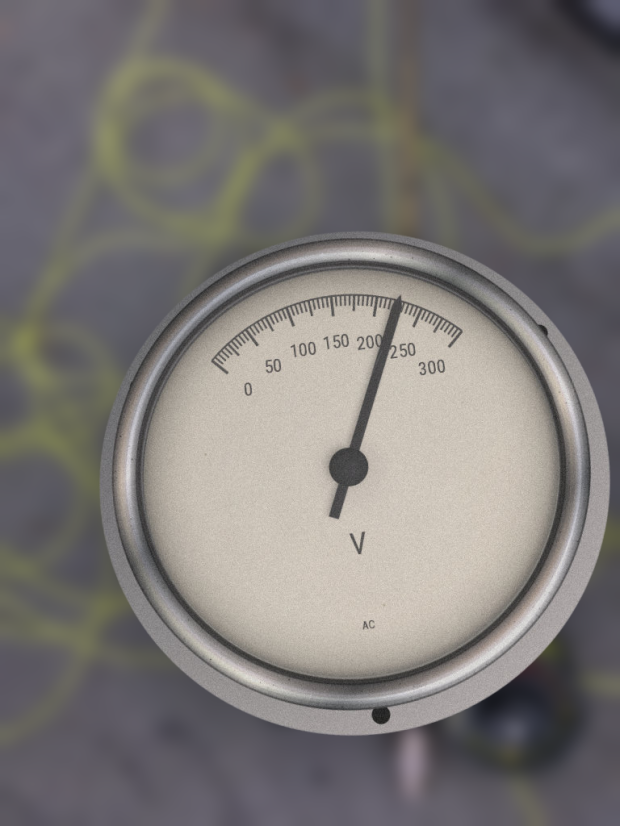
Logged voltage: 225; V
